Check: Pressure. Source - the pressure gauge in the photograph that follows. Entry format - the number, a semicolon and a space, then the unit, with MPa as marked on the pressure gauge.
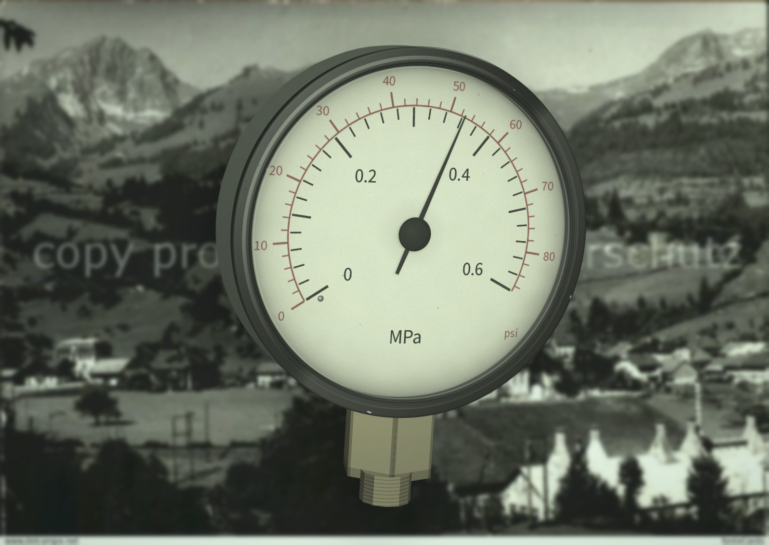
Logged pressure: 0.36; MPa
